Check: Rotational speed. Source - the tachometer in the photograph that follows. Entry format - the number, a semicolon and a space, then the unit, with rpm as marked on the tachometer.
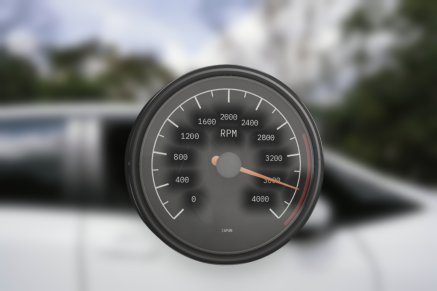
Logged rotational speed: 3600; rpm
